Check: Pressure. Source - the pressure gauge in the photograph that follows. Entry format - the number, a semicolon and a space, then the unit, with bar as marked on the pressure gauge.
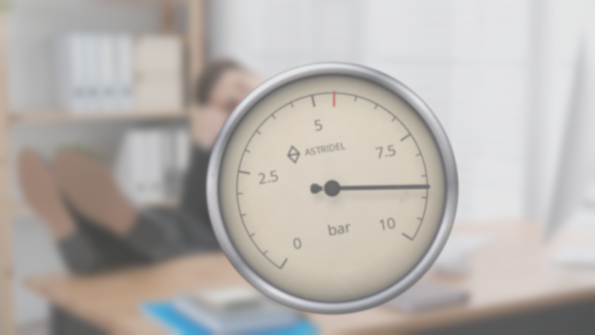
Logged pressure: 8.75; bar
